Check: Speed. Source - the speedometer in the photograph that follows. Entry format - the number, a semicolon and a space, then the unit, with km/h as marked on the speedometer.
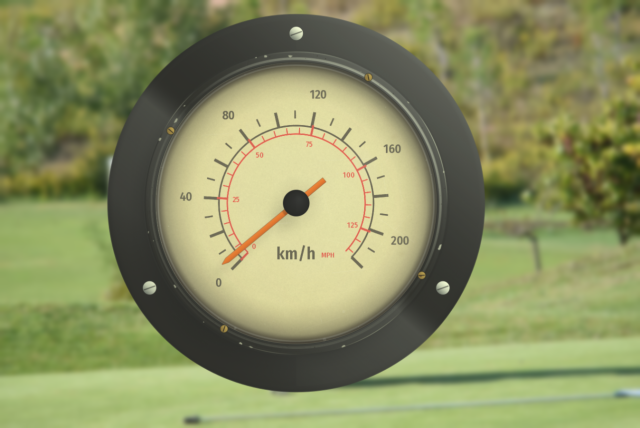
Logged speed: 5; km/h
